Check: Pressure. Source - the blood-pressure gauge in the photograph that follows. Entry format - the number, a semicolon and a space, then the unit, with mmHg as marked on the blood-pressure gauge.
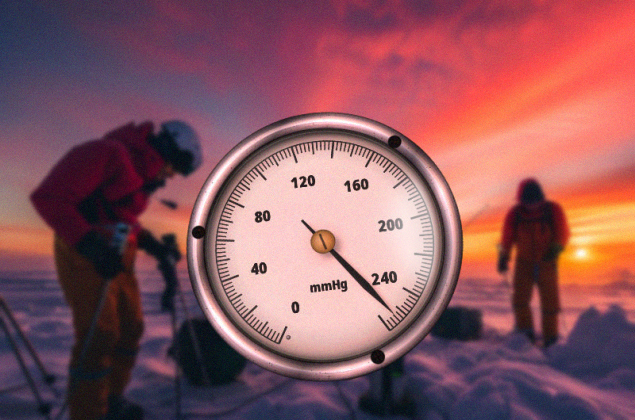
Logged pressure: 254; mmHg
